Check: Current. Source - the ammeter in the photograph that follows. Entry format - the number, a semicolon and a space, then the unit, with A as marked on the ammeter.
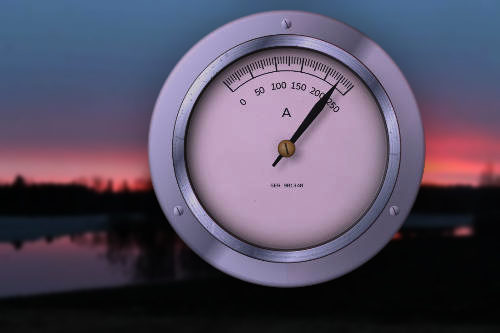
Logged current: 225; A
